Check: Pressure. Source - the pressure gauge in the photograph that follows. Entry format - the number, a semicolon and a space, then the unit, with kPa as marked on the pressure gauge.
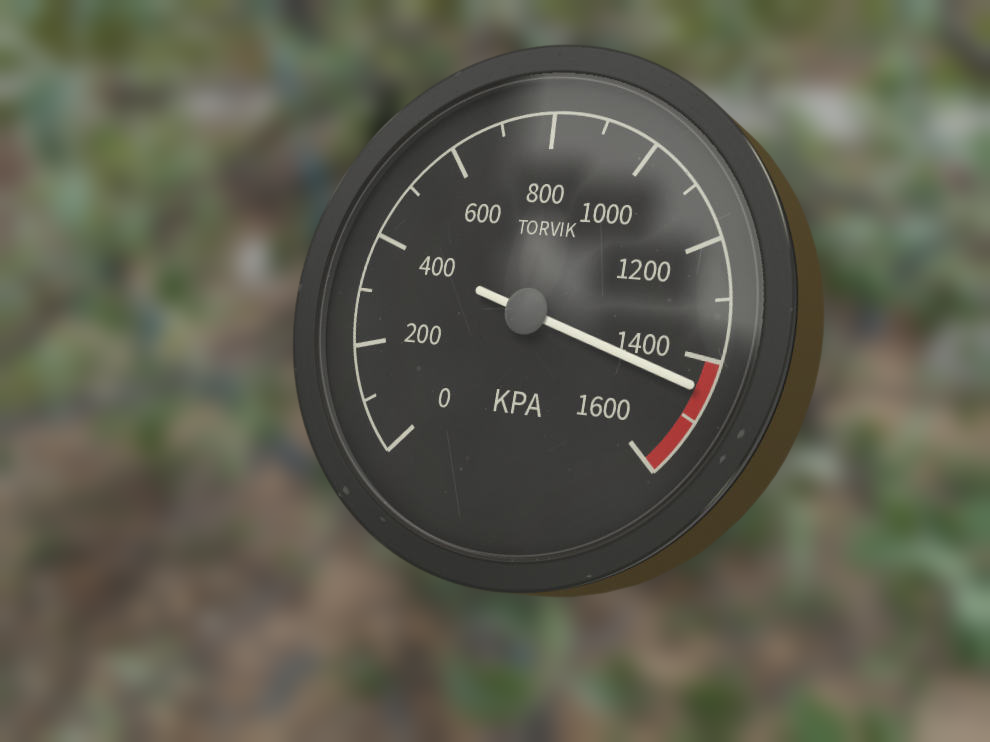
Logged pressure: 1450; kPa
